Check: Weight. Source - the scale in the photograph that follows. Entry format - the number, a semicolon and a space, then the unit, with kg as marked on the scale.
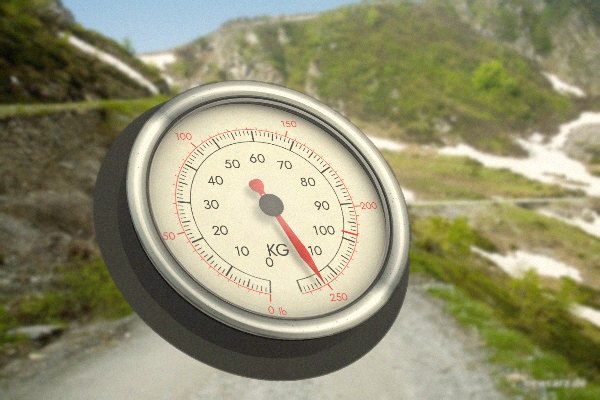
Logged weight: 115; kg
